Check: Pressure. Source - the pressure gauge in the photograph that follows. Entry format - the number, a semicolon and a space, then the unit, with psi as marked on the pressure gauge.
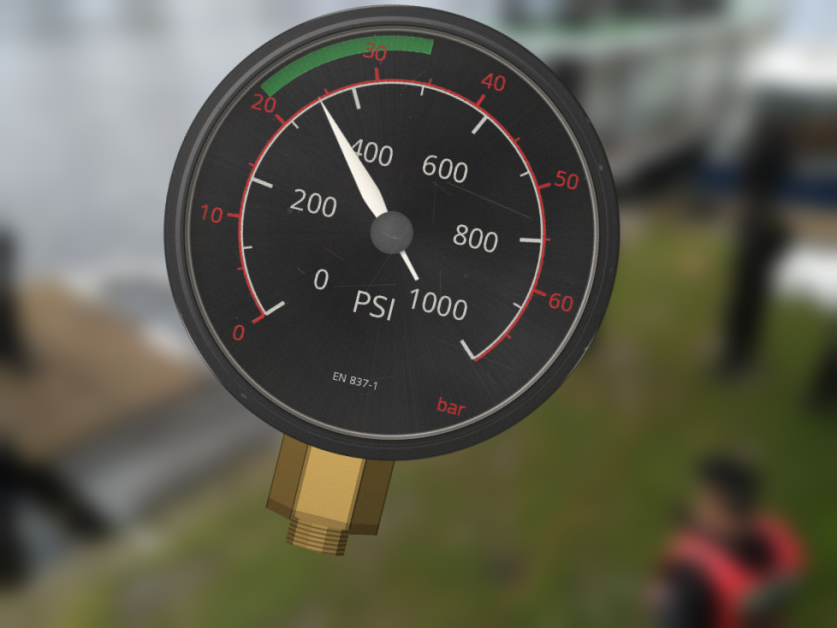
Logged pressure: 350; psi
